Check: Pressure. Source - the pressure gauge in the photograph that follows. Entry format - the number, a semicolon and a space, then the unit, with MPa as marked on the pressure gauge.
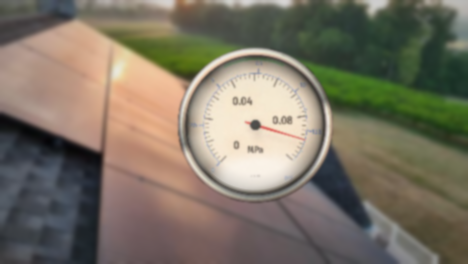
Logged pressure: 0.09; MPa
